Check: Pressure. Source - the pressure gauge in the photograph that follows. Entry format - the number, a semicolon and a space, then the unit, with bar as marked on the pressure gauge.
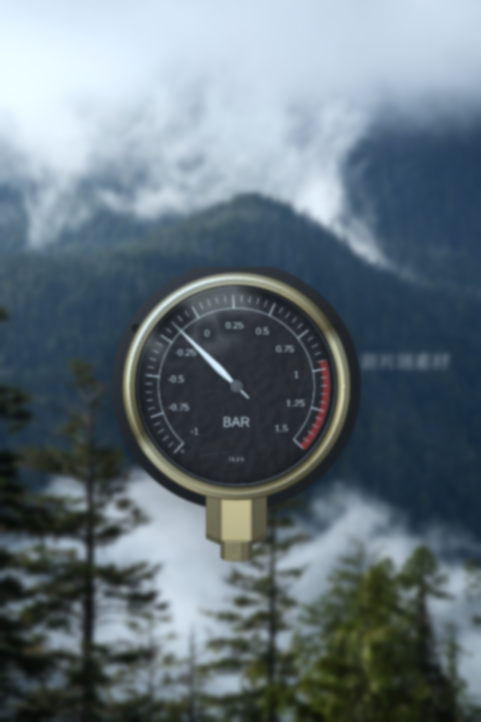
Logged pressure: -0.15; bar
